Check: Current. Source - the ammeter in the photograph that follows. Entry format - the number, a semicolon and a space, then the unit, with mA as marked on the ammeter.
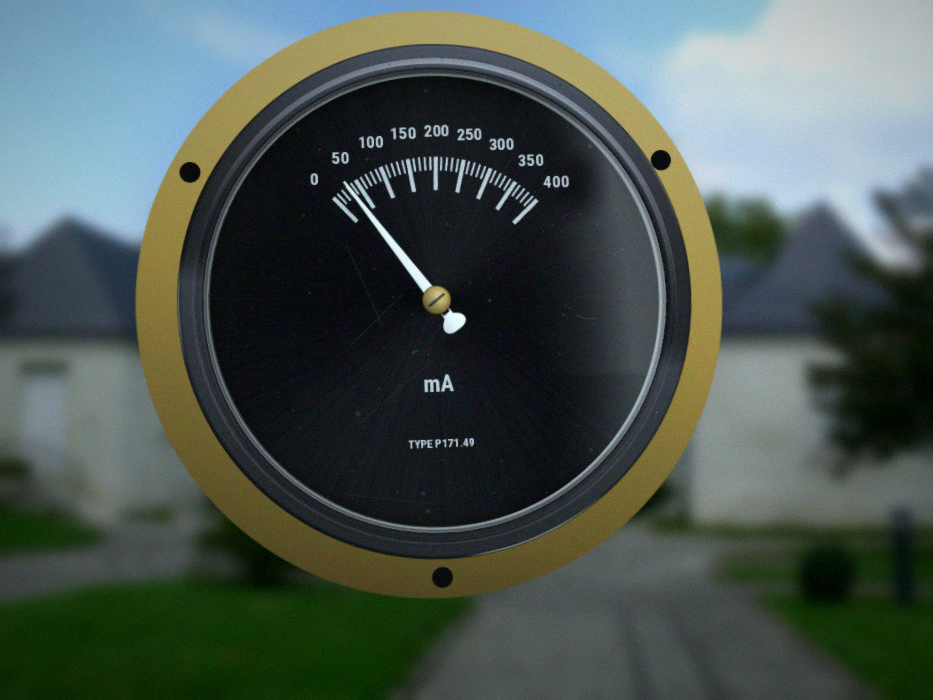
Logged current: 30; mA
